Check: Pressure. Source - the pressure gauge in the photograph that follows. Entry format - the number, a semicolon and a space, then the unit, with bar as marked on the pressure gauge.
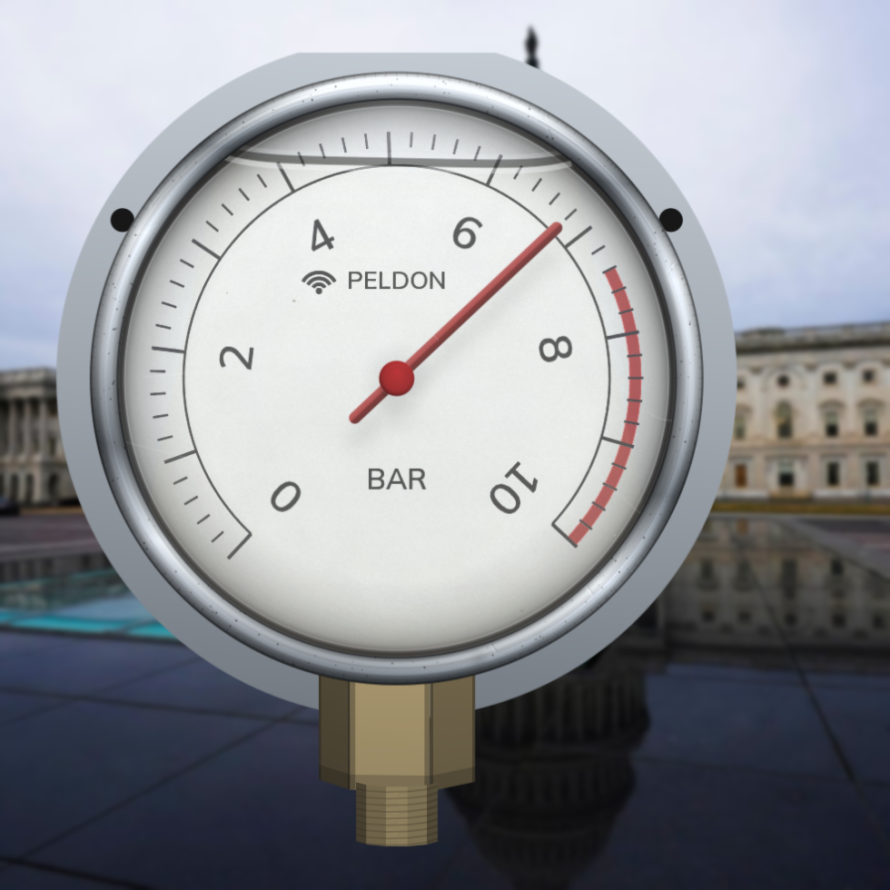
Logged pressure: 6.8; bar
